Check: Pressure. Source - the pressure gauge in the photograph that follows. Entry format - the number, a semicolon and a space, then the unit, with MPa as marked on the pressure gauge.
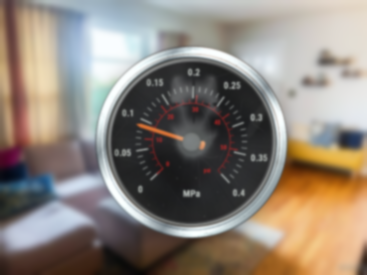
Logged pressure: 0.09; MPa
